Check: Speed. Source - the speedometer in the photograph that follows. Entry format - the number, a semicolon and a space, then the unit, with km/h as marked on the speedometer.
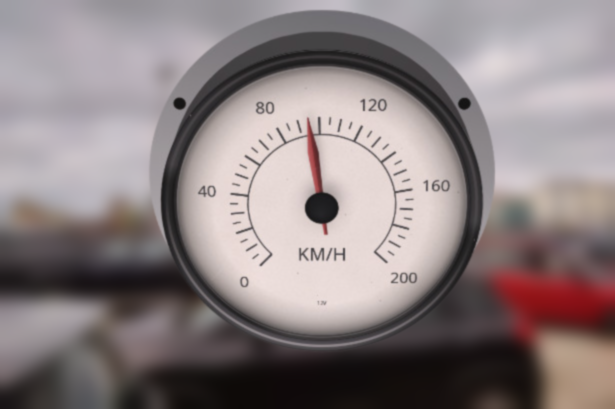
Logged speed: 95; km/h
